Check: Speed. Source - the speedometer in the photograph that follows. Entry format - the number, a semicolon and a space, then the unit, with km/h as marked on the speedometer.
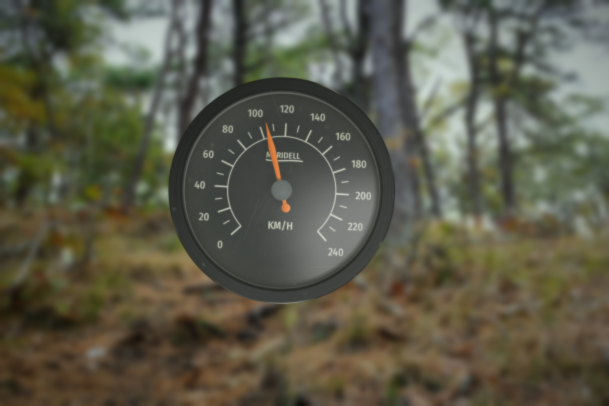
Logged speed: 105; km/h
